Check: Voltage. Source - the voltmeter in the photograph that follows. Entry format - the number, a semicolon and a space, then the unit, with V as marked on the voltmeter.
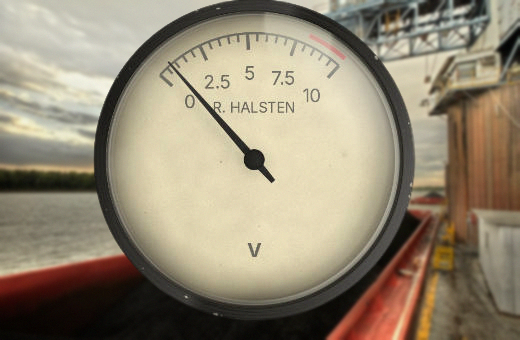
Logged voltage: 0.75; V
